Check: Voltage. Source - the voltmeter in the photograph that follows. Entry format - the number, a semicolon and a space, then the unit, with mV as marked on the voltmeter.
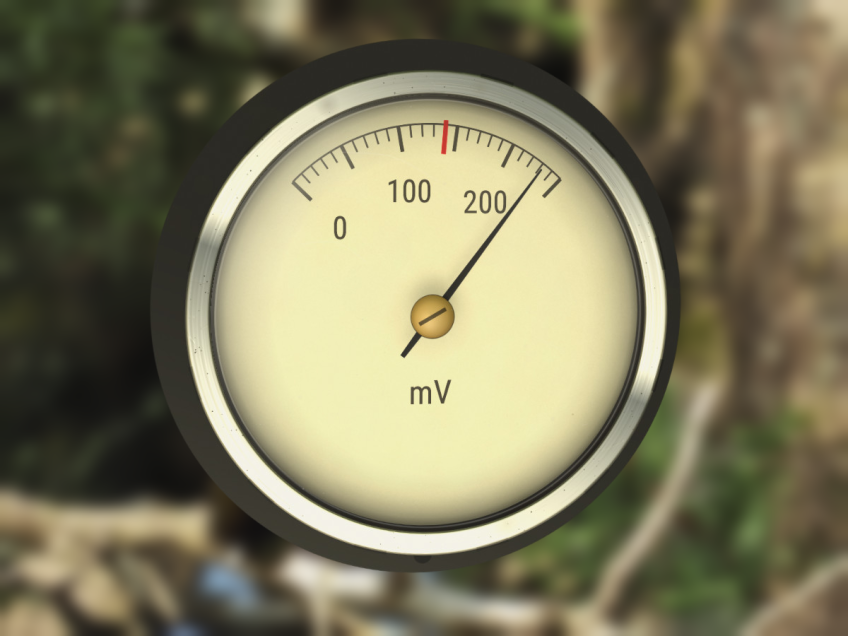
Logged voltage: 230; mV
